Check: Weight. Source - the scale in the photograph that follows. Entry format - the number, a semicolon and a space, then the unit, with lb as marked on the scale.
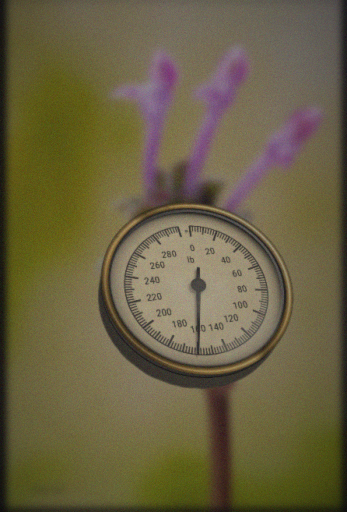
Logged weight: 160; lb
